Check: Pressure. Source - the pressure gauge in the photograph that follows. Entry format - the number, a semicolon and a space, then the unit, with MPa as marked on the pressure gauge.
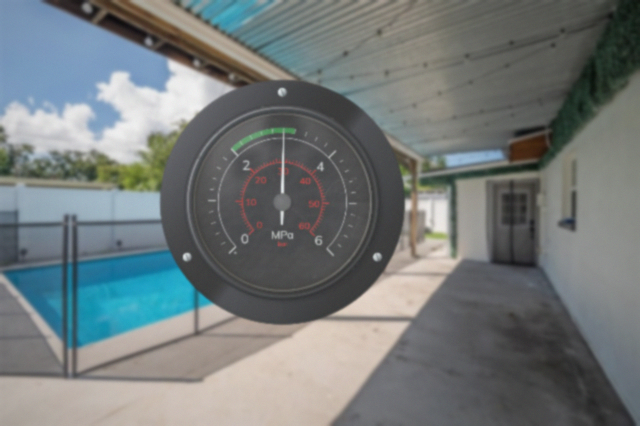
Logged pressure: 3; MPa
